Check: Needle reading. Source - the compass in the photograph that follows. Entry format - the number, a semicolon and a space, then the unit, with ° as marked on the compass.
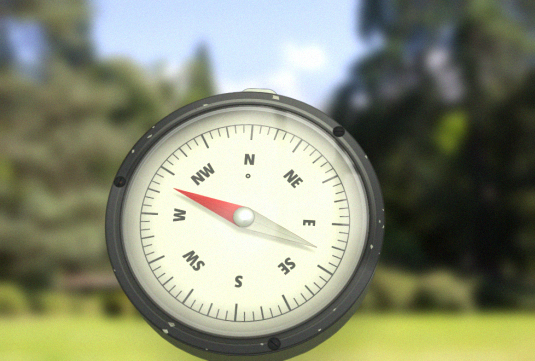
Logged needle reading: 290; °
